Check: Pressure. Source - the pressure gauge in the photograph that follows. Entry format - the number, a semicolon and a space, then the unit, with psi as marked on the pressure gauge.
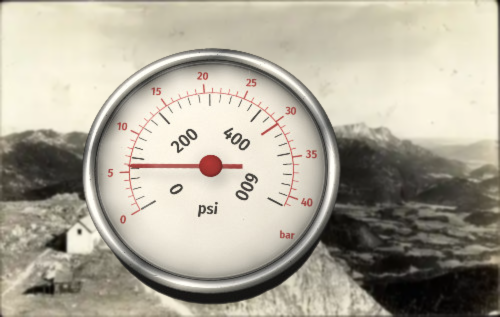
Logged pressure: 80; psi
